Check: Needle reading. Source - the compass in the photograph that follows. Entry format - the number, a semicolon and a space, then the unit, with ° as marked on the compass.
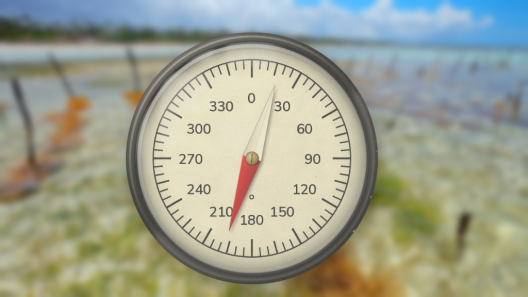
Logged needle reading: 197.5; °
